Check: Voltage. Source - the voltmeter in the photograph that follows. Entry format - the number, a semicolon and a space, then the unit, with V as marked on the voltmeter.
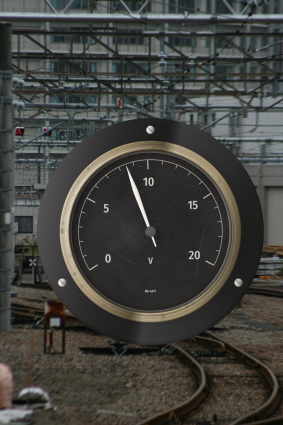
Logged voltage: 8.5; V
